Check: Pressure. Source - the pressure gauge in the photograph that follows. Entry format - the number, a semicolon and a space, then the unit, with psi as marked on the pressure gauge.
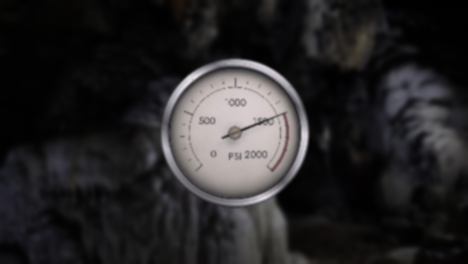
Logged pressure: 1500; psi
